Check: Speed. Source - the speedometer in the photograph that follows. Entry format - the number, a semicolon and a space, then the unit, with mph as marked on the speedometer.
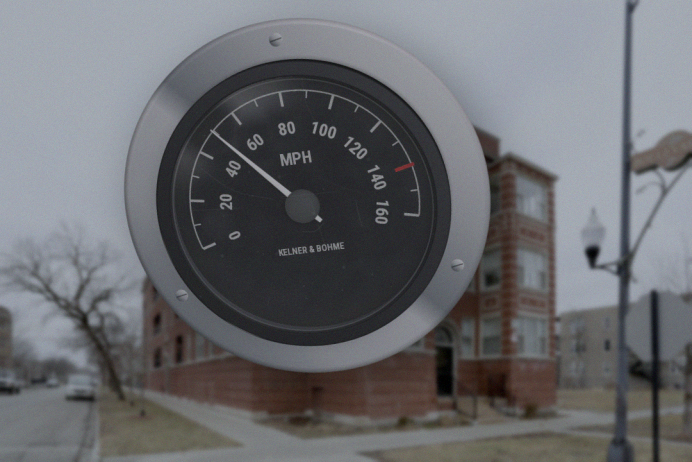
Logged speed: 50; mph
